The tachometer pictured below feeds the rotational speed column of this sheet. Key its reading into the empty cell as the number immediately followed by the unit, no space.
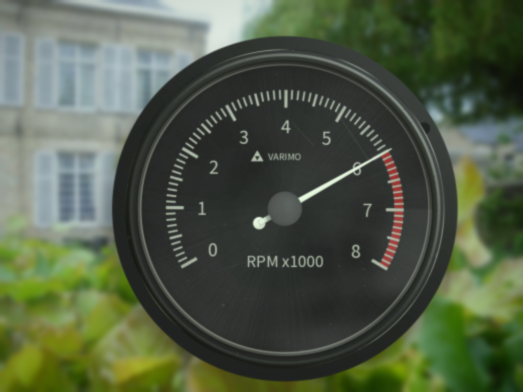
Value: 6000rpm
